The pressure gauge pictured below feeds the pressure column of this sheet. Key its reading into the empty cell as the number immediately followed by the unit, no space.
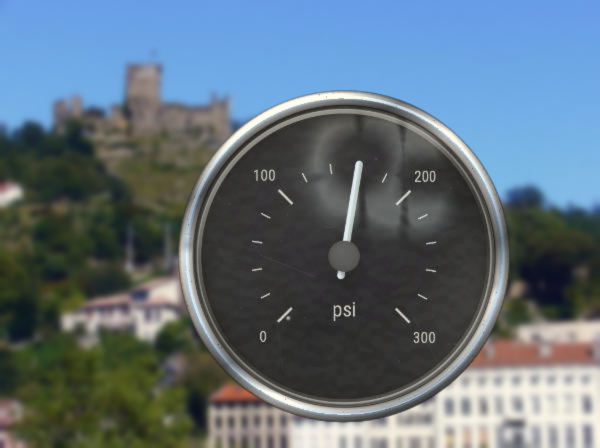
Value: 160psi
